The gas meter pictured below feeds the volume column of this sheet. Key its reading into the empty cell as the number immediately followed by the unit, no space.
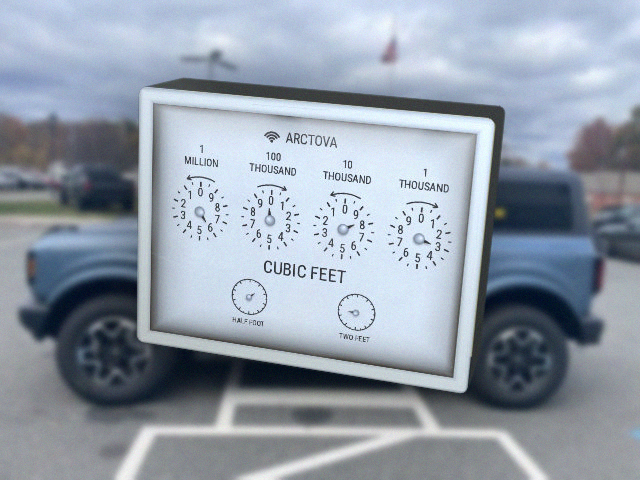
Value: 598300ft³
